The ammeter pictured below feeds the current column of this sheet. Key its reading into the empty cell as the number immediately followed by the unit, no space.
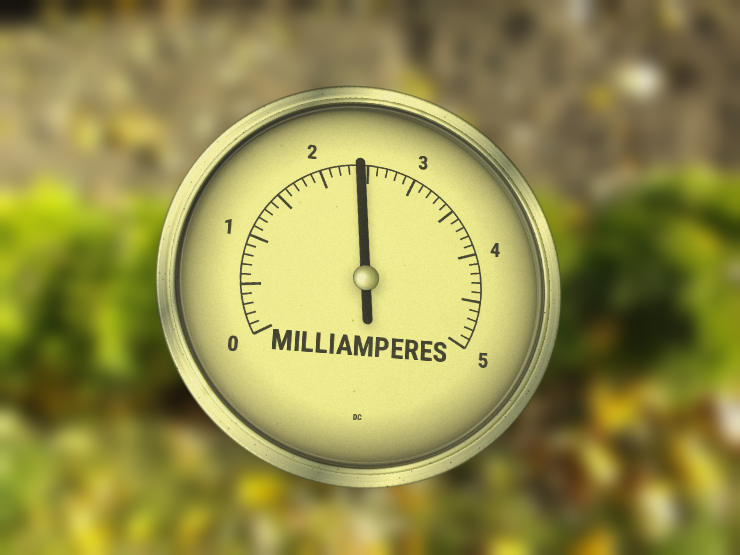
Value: 2.4mA
